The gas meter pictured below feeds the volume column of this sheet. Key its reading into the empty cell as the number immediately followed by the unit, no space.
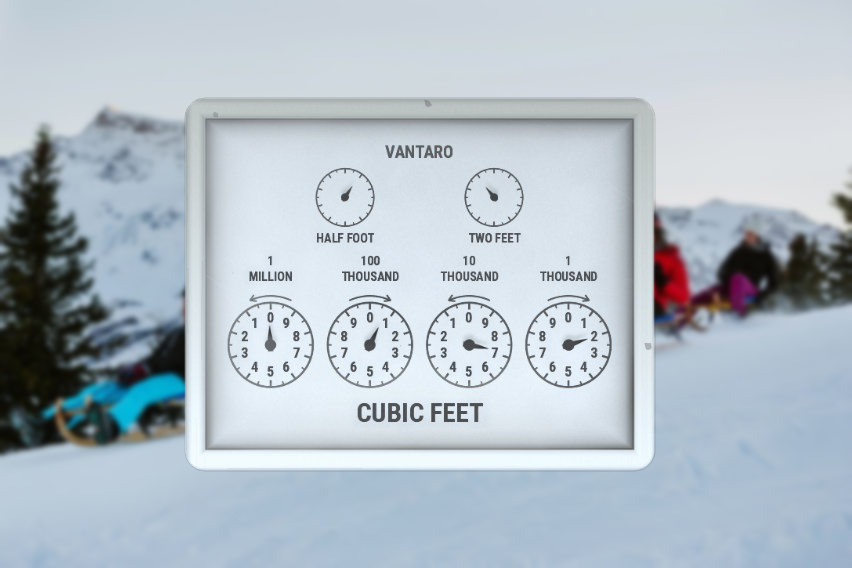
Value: 7200ft³
